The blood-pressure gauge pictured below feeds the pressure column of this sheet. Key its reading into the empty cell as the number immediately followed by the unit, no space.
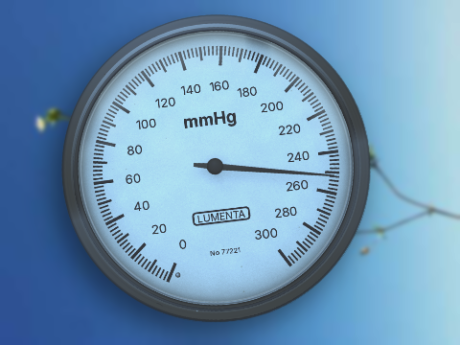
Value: 252mmHg
